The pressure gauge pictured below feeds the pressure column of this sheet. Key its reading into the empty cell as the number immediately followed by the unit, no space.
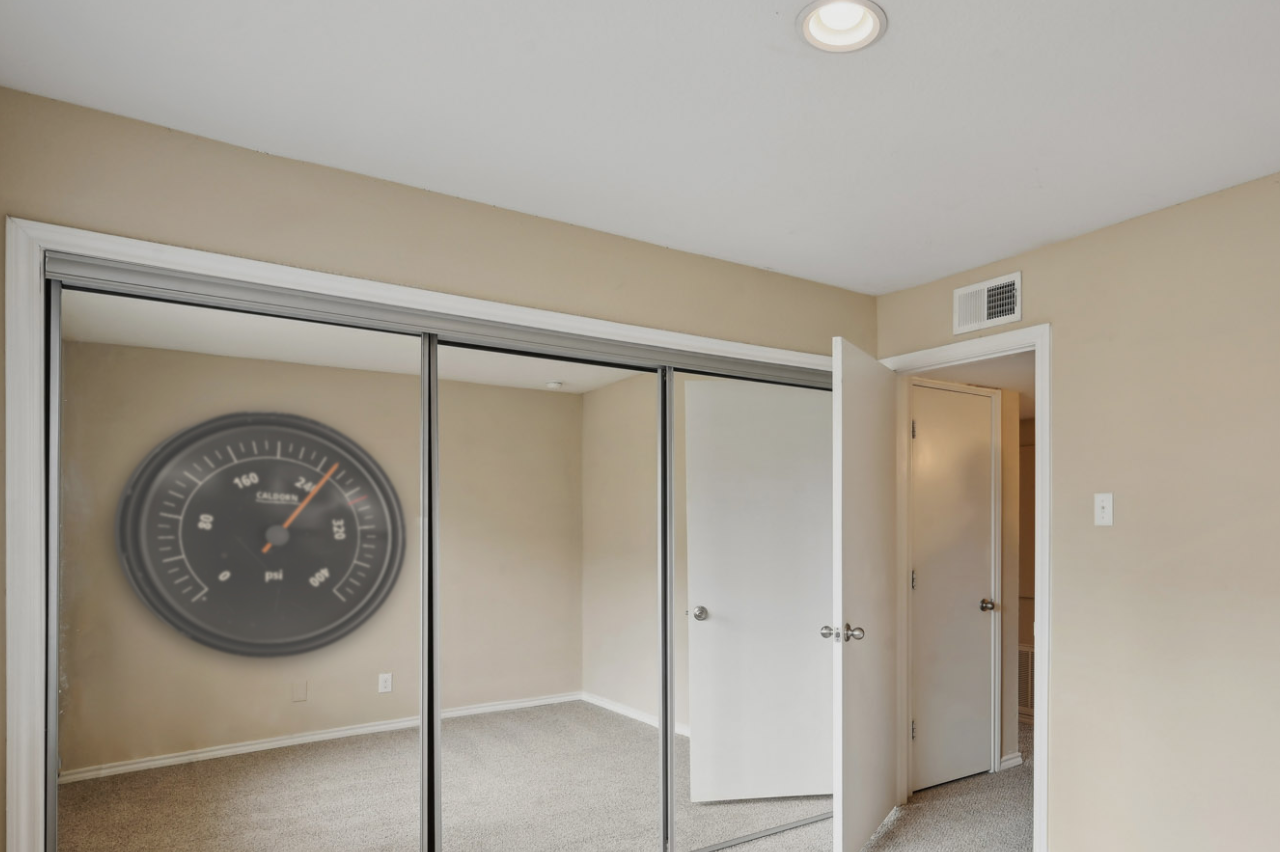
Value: 250psi
